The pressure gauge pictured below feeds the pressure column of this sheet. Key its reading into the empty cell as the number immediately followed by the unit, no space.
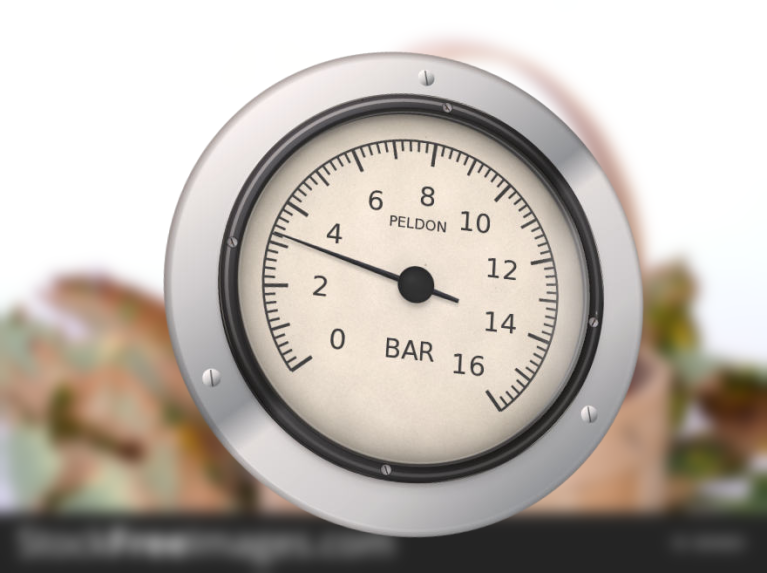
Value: 3.2bar
